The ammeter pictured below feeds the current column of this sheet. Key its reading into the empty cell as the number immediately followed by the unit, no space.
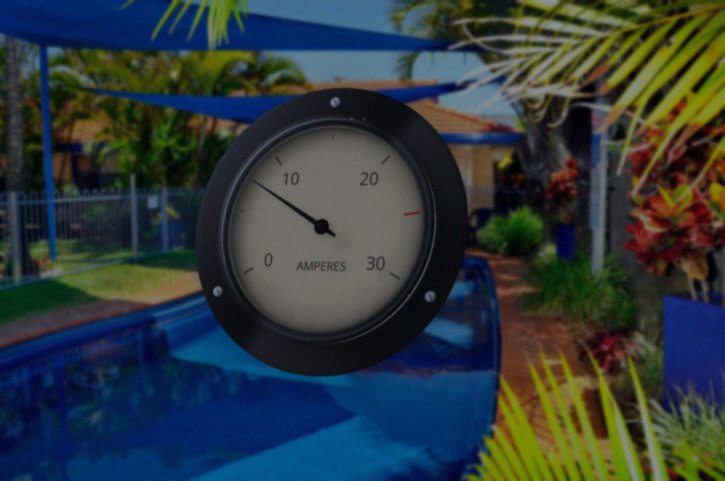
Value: 7.5A
